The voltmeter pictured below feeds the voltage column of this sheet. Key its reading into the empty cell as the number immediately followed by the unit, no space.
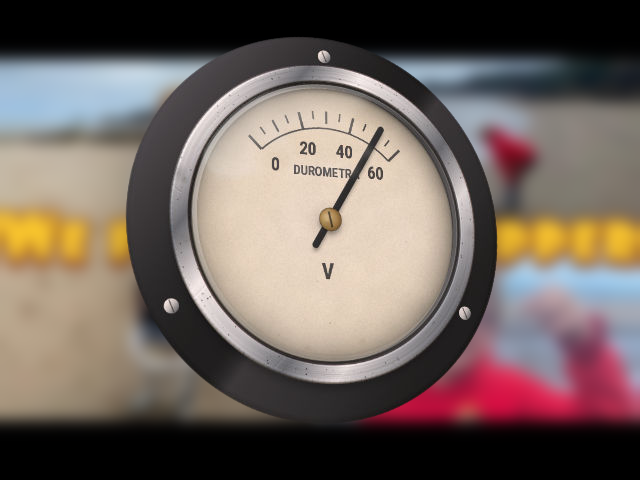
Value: 50V
